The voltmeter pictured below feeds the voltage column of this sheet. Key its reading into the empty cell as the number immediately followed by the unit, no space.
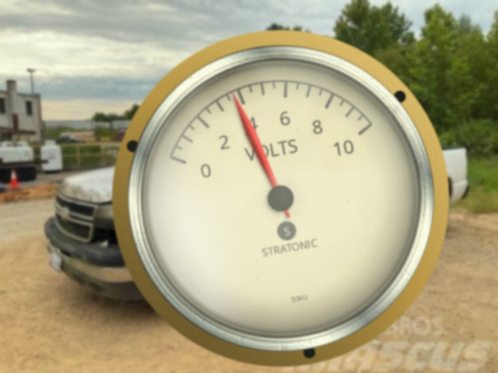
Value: 3.75V
